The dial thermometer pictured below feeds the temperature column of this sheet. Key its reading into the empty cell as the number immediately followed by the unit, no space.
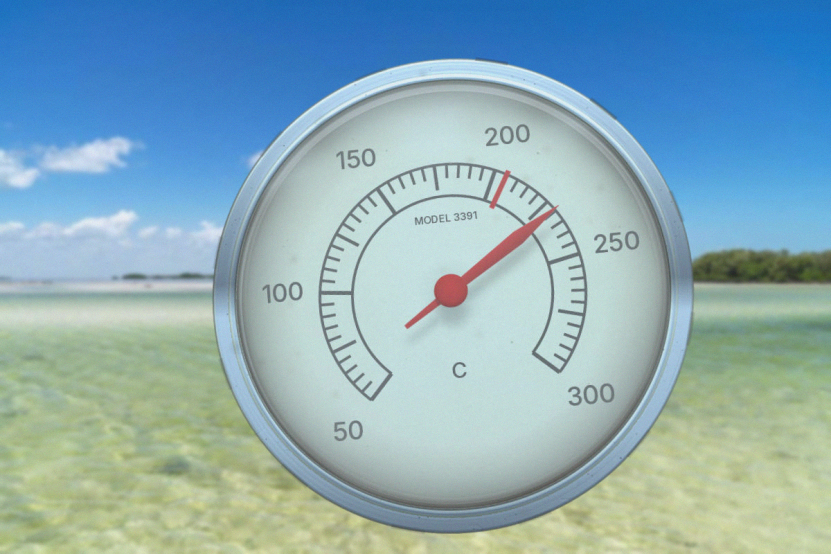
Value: 230°C
